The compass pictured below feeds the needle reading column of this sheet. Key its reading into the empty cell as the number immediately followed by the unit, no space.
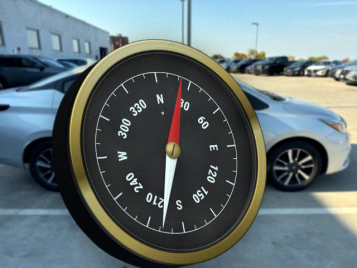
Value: 20°
